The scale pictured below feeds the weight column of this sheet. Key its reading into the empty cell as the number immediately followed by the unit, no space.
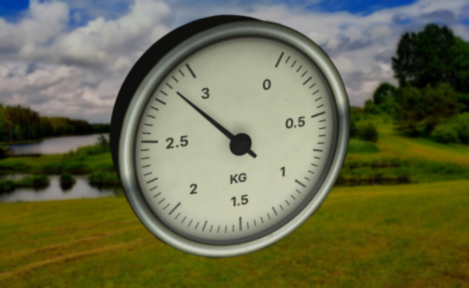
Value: 2.85kg
